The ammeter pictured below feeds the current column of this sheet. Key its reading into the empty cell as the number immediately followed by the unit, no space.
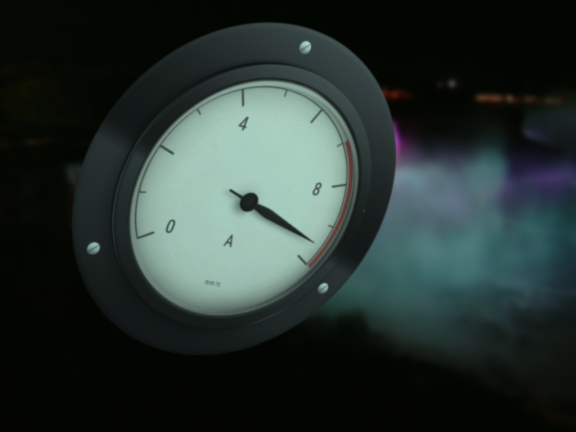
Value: 9.5A
